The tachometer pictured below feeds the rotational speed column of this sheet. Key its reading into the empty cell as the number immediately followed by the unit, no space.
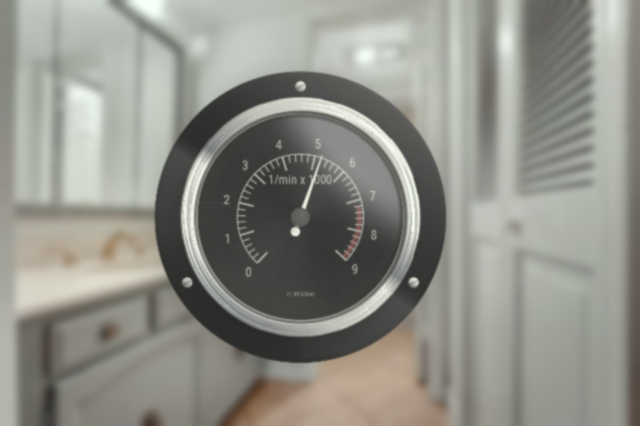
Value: 5200rpm
